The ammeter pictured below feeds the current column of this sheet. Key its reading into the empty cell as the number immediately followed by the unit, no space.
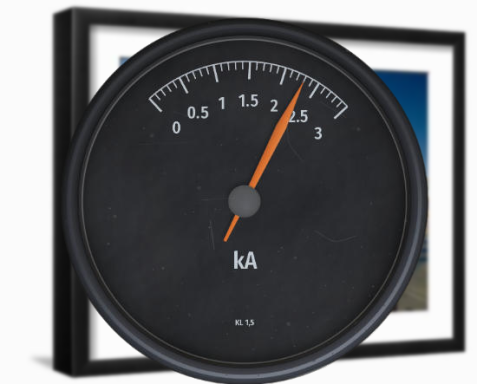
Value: 2.3kA
